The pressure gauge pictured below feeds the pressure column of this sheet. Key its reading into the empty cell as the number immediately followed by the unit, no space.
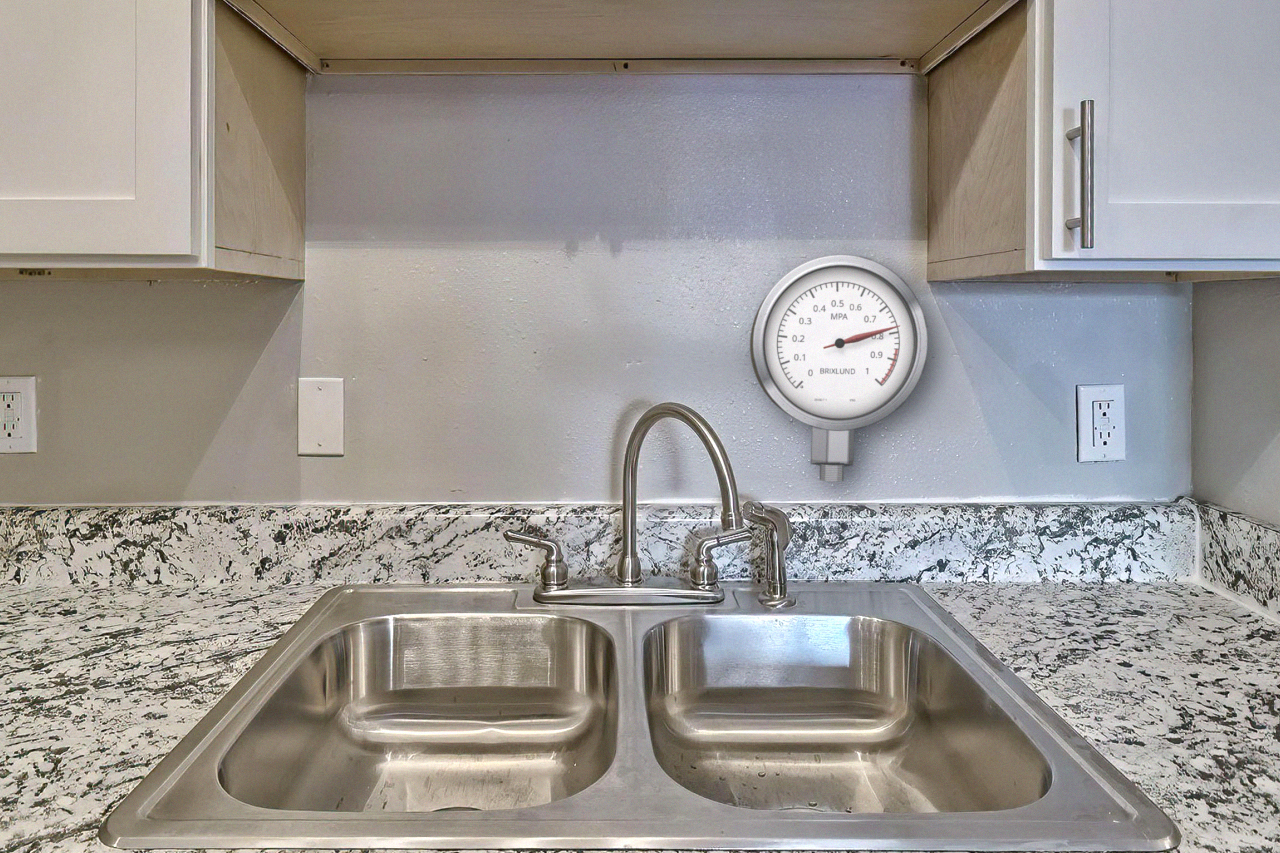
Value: 0.78MPa
